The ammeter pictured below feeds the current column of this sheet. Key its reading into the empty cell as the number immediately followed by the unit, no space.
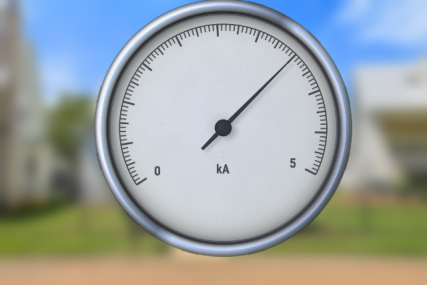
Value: 3.5kA
